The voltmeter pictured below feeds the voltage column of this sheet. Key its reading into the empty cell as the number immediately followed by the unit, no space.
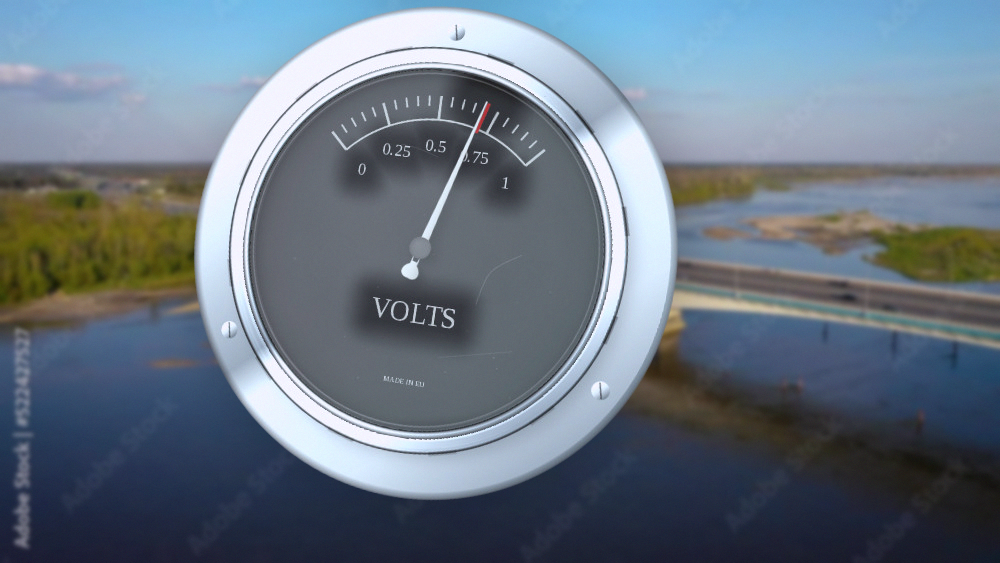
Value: 0.7V
